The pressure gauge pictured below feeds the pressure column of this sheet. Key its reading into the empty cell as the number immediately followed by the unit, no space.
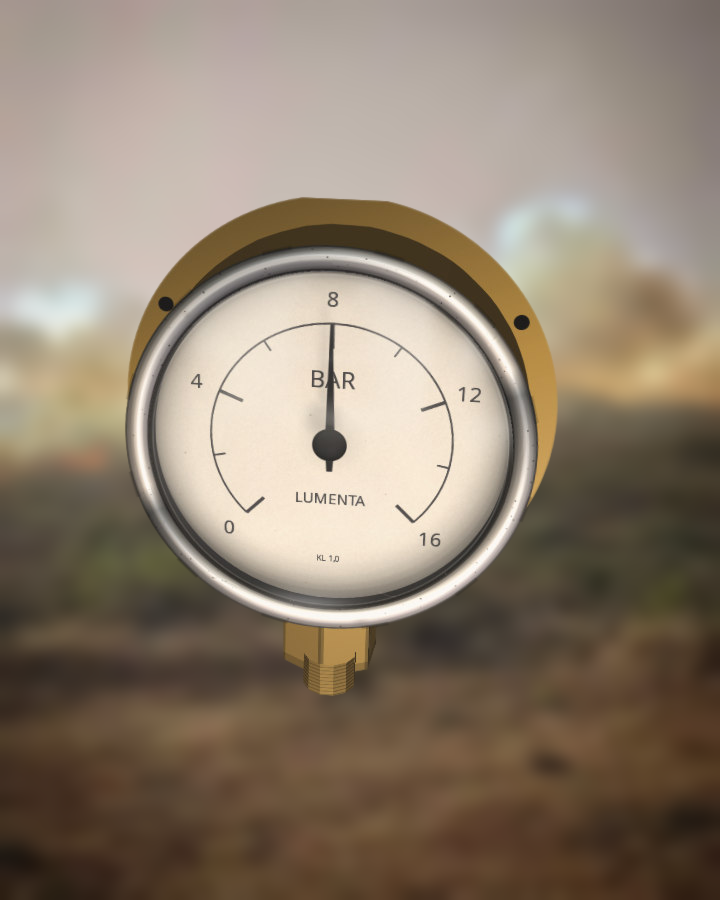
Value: 8bar
